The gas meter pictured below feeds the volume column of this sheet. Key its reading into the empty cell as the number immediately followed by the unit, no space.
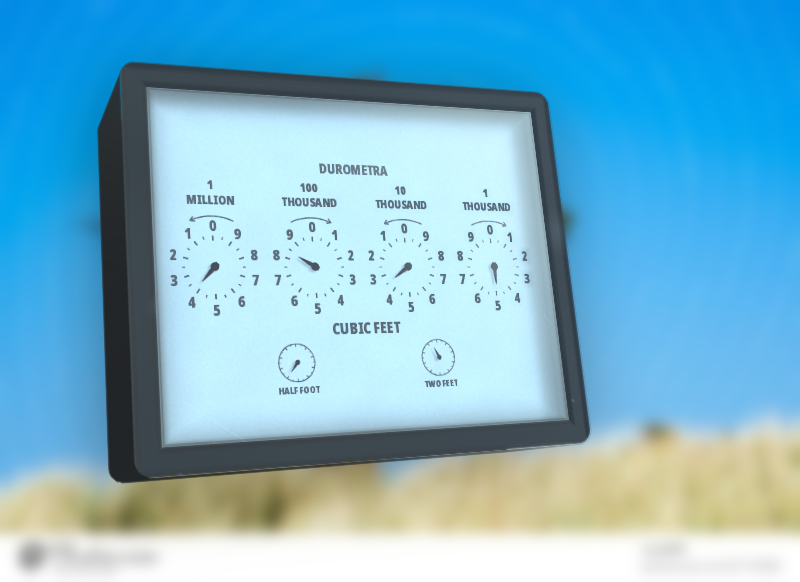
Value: 383500ft³
